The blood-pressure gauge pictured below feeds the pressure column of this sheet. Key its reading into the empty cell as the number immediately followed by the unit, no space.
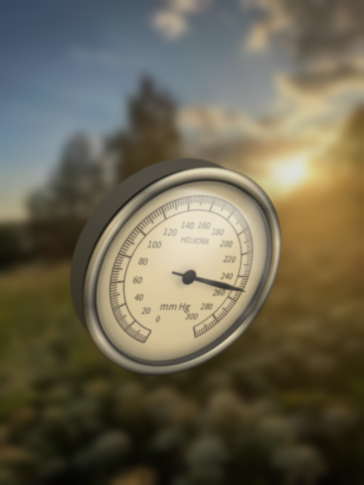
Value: 250mmHg
